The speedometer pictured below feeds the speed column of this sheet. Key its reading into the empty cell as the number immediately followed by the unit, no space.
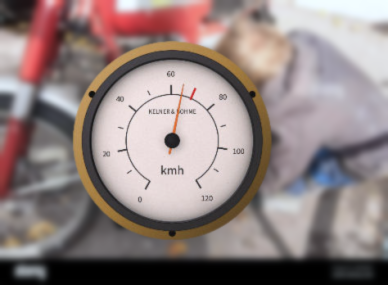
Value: 65km/h
